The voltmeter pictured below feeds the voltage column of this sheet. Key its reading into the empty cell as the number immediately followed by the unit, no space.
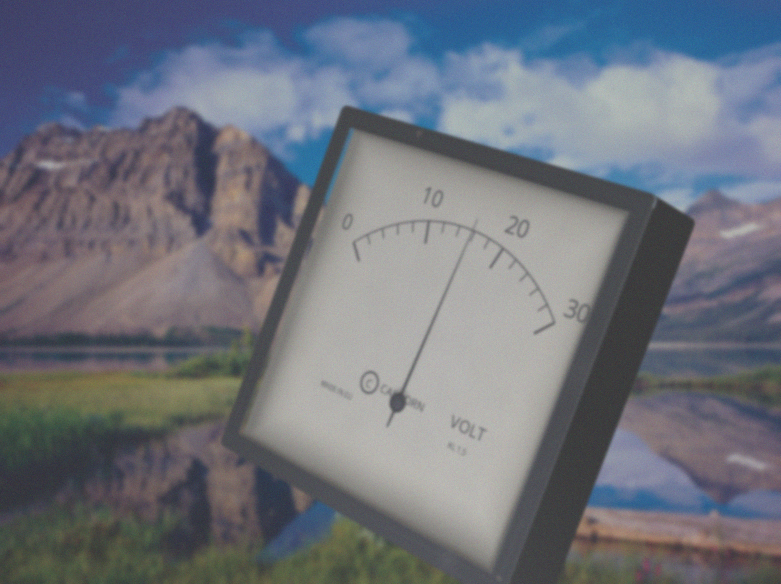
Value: 16V
